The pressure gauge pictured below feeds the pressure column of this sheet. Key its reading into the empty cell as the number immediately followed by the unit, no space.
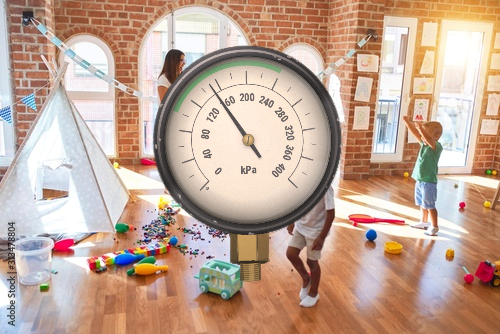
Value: 150kPa
